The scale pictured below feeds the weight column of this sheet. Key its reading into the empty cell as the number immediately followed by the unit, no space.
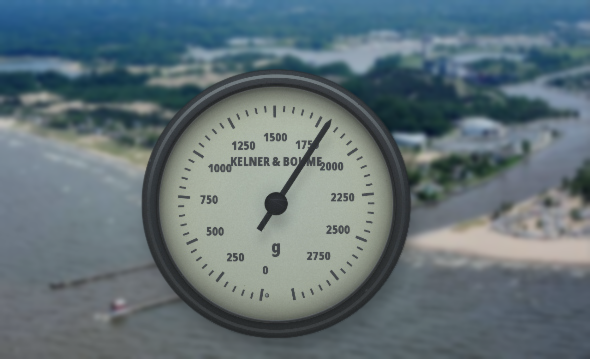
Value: 1800g
